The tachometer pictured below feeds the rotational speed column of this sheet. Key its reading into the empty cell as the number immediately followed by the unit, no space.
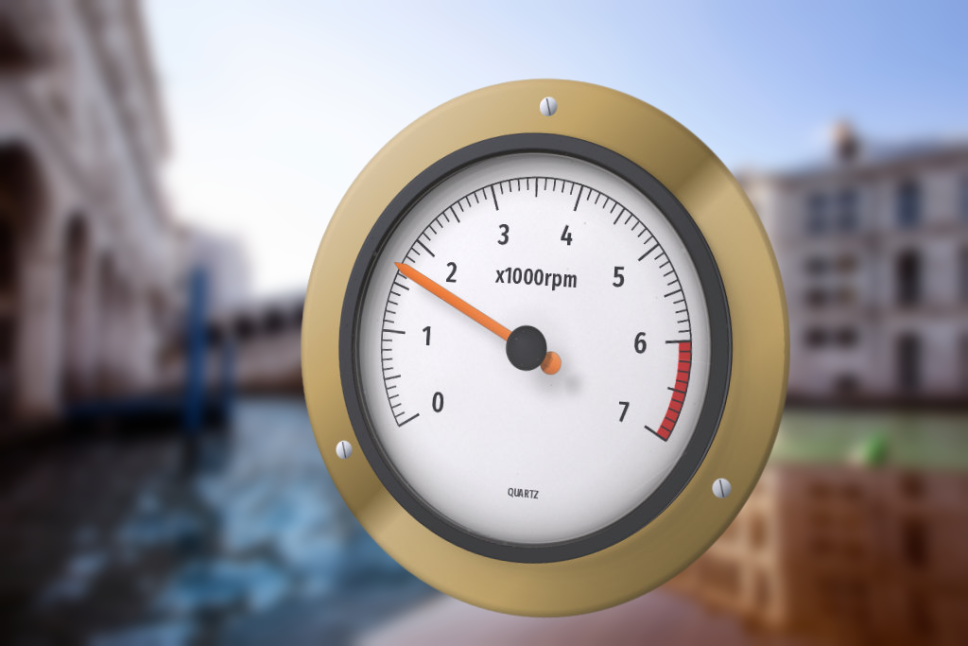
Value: 1700rpm
